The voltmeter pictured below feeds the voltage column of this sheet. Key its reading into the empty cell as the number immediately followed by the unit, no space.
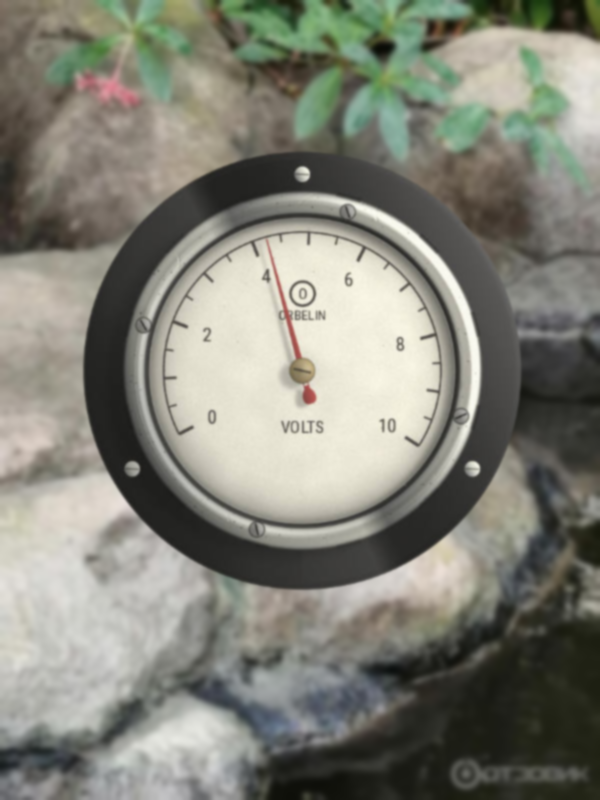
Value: 4.25V
